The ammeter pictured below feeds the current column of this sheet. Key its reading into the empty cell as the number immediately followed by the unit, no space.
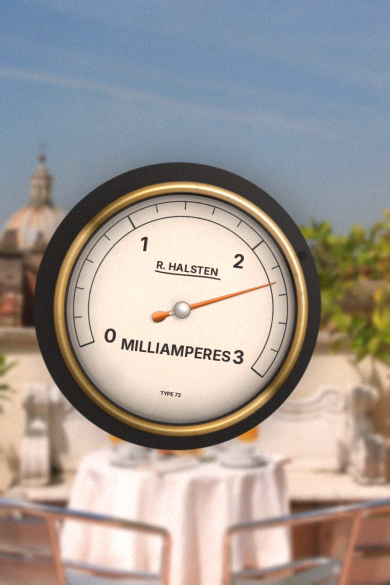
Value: 2.3mA
